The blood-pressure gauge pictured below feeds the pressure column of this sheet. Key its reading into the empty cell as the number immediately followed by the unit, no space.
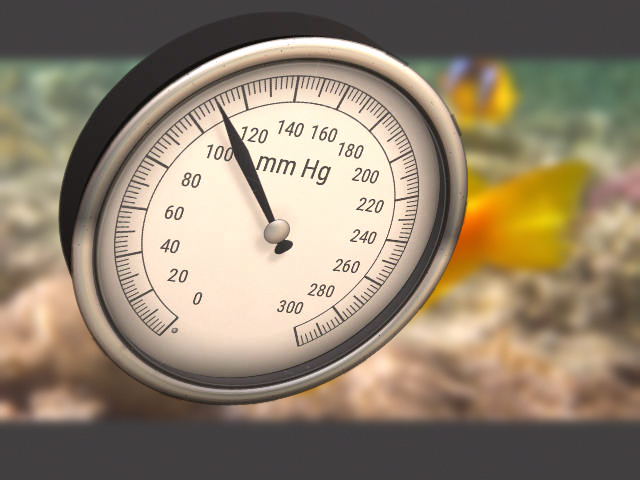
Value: 110mmHg
